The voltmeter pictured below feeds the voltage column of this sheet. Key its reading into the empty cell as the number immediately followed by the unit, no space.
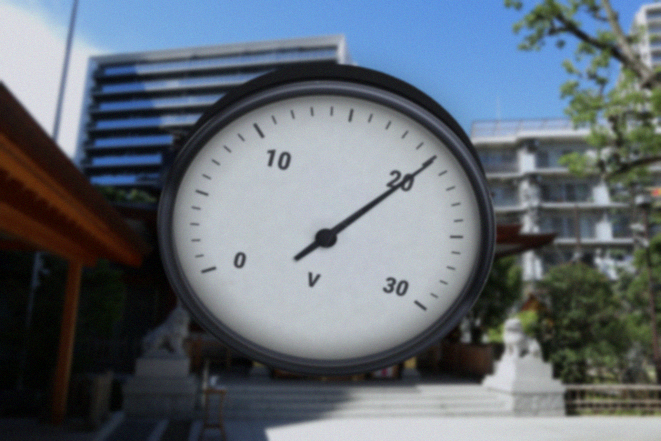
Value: 20V
